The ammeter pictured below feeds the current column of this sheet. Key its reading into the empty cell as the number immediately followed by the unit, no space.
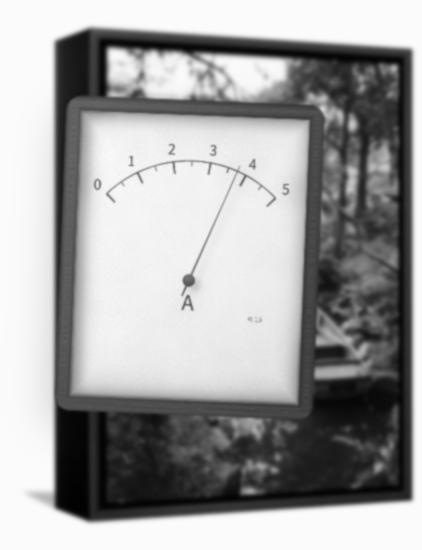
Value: 3.75A
